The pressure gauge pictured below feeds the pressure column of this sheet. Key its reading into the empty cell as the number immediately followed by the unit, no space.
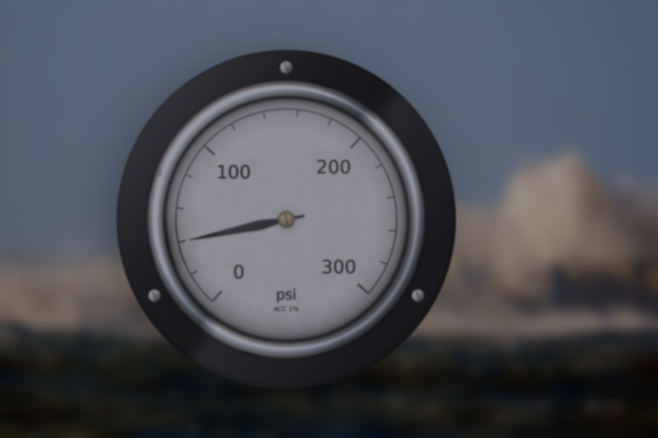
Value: 40psi
